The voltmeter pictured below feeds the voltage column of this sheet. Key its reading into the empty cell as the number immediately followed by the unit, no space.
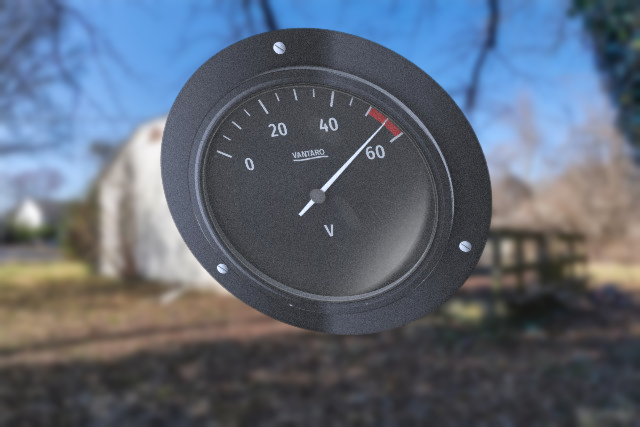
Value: 55V
